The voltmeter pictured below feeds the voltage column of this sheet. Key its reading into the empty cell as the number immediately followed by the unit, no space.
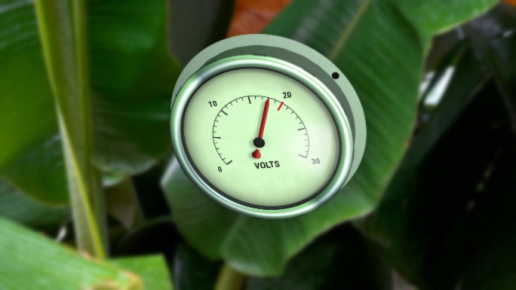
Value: 18V
